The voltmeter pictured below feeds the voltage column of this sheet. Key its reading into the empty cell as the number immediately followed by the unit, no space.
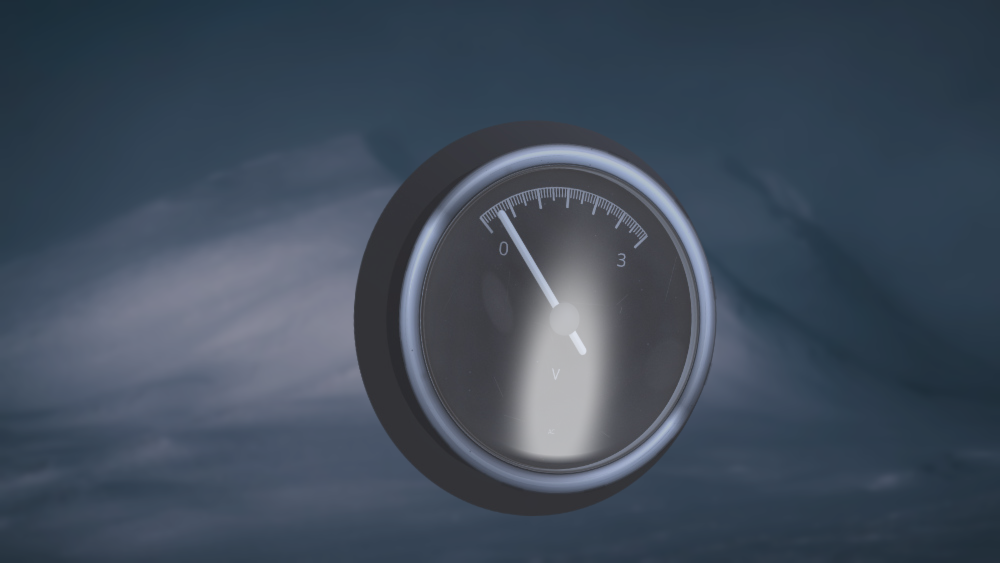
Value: 0.25V
